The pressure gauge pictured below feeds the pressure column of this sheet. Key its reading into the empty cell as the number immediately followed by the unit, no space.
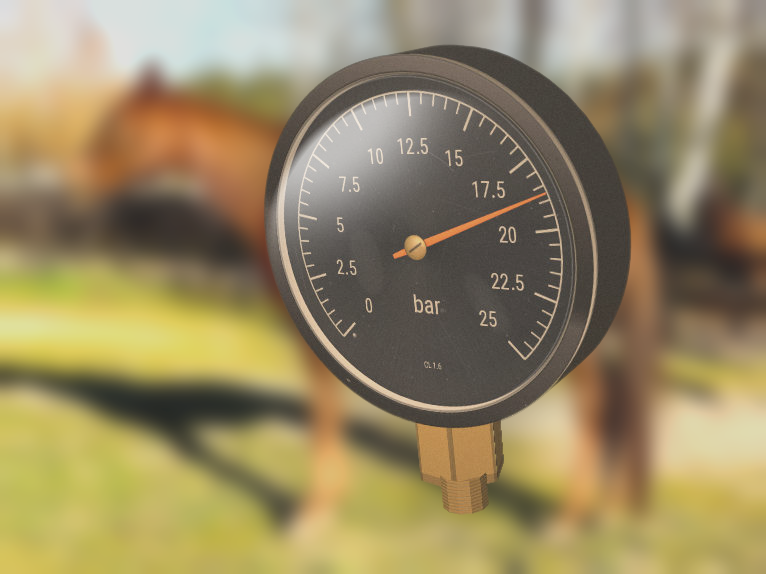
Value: 18.75bar
